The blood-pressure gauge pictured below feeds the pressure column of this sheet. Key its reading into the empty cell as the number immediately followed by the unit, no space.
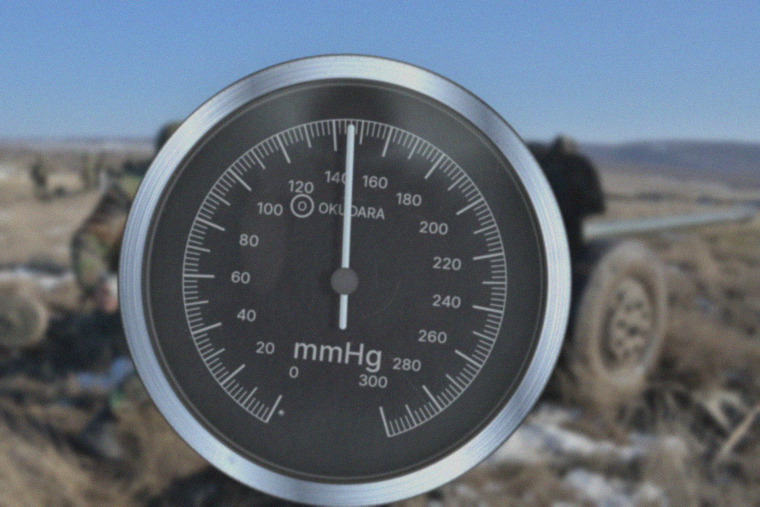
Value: 146mmHg
